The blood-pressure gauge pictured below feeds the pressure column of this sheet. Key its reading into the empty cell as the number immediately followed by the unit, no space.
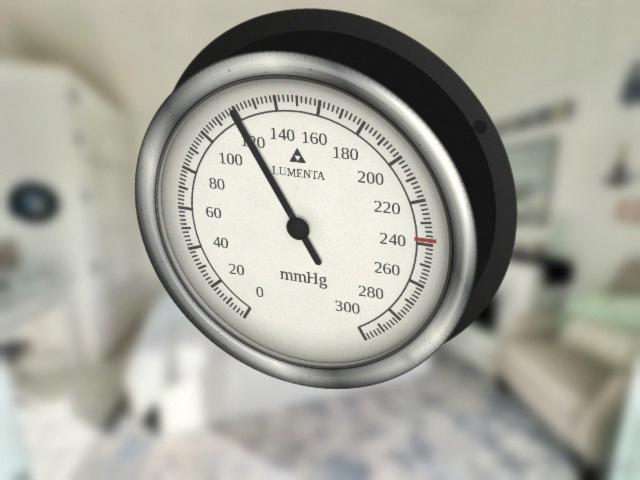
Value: 120mmHg
